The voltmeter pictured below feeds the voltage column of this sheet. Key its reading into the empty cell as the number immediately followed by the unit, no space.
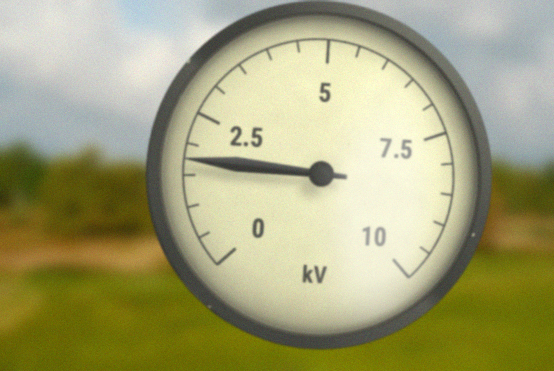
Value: 1.75kV
